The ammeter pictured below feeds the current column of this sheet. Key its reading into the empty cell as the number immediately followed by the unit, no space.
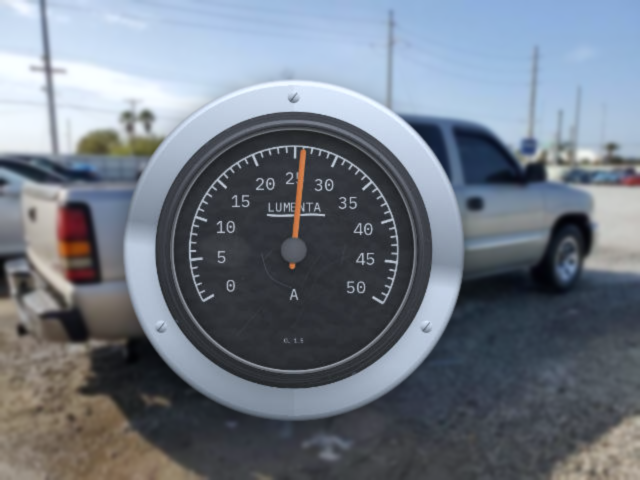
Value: 26A
